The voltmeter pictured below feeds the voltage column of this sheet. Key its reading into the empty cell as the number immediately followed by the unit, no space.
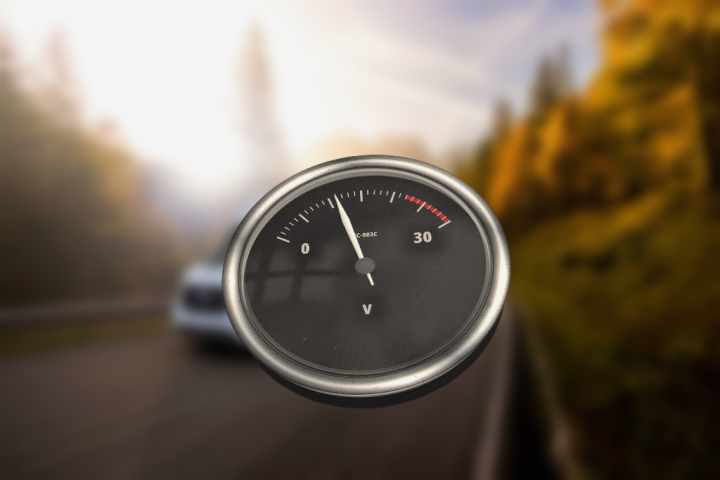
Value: 11V
